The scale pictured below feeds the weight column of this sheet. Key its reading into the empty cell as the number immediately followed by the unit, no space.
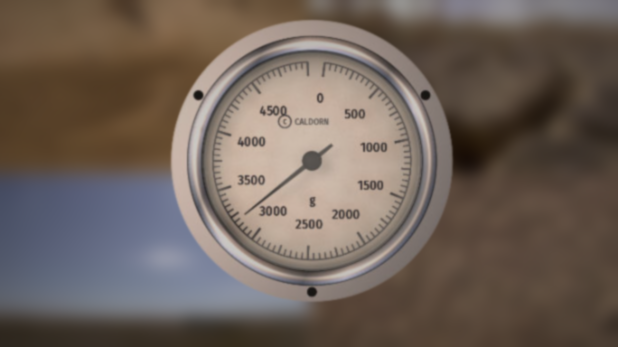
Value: 3200g
